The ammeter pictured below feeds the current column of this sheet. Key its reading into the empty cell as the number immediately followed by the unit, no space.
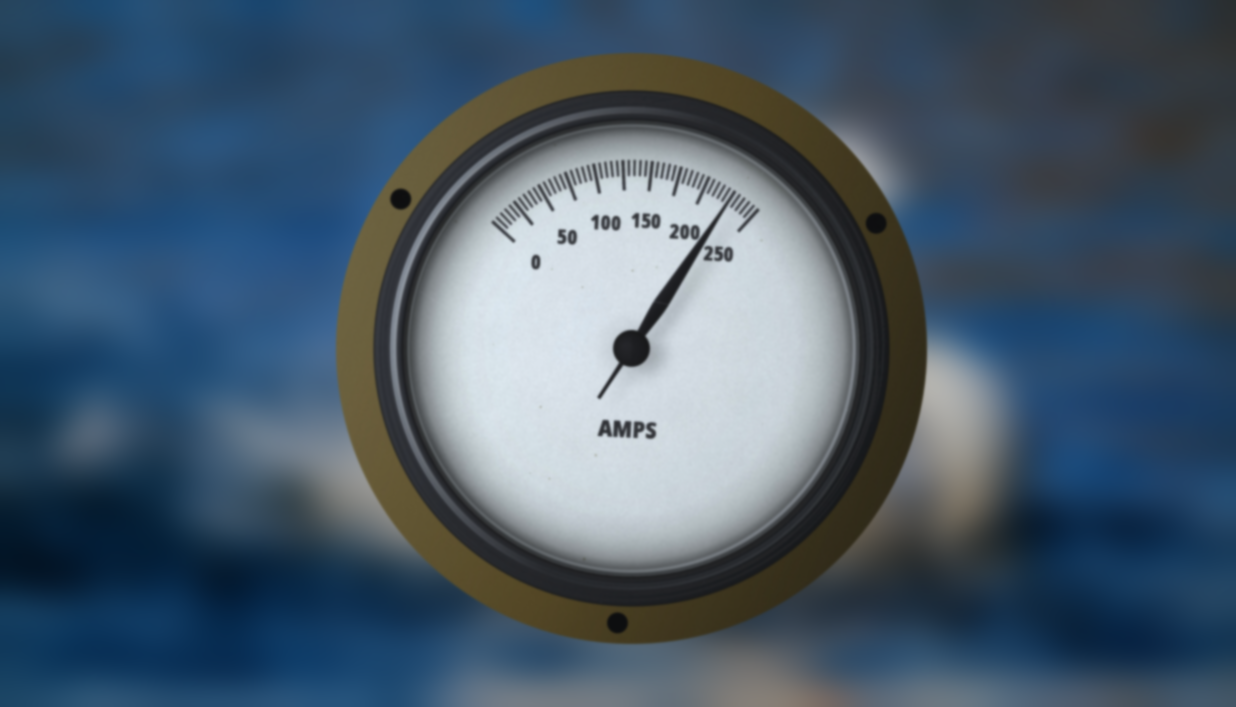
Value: 225A
